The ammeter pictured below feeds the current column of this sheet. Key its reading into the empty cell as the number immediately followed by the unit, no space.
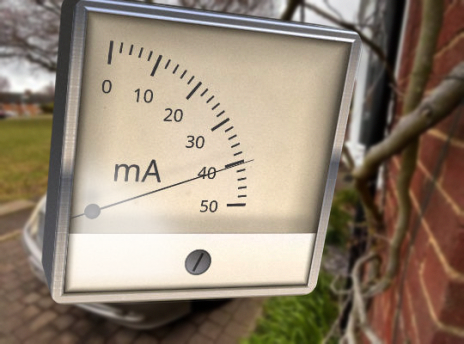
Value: 40mA
